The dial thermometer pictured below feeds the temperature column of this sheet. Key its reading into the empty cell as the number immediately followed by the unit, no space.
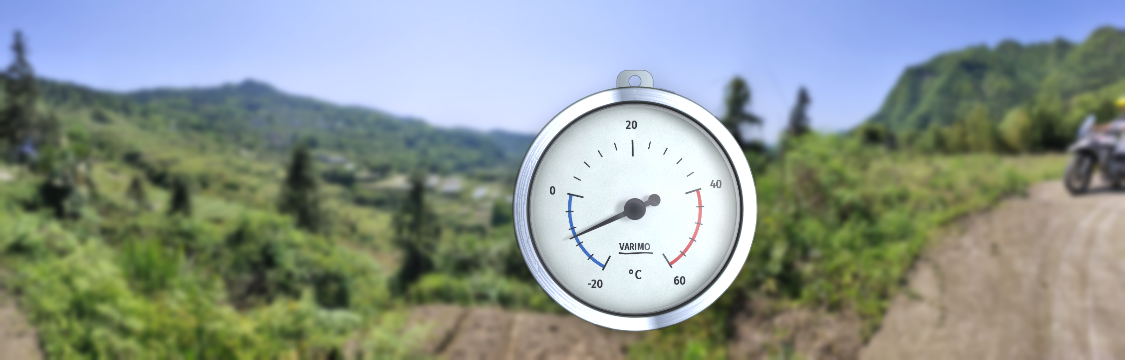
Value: -10°C
